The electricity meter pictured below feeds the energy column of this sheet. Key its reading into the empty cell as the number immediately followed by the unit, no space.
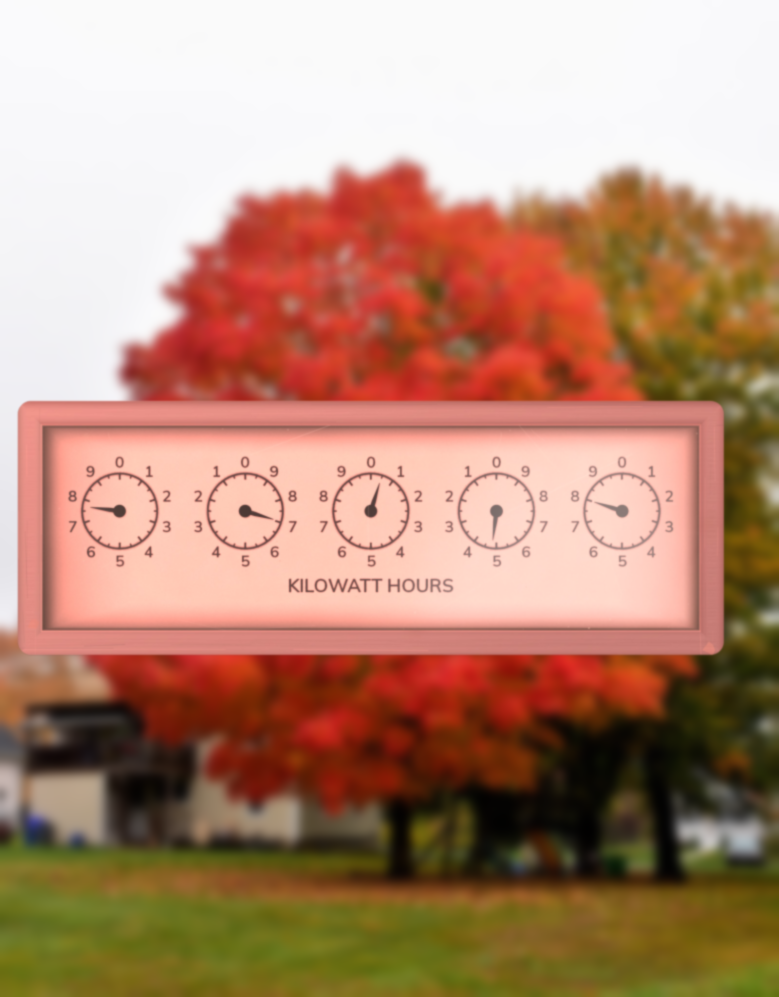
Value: 77048kWh
